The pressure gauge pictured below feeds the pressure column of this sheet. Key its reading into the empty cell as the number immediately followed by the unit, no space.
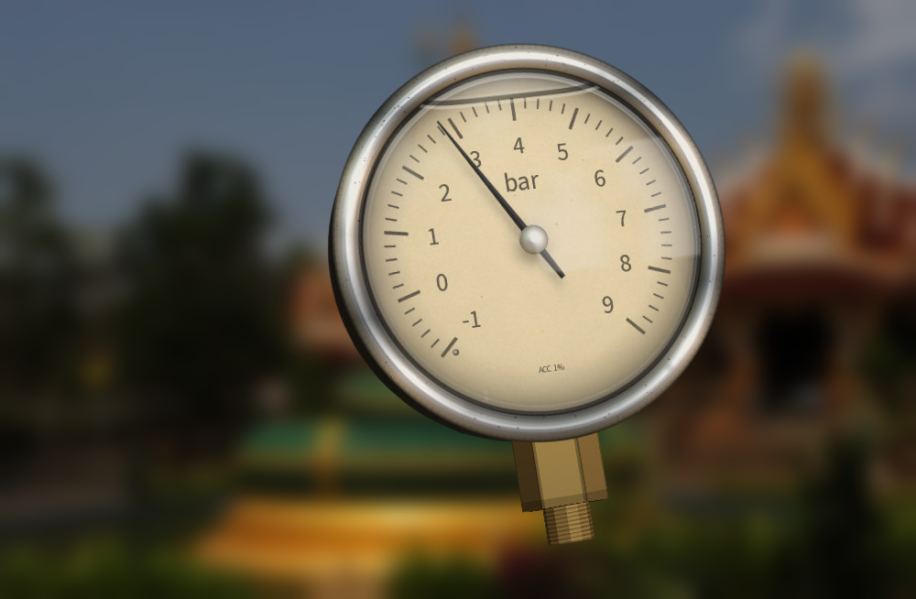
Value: 2.8bar
